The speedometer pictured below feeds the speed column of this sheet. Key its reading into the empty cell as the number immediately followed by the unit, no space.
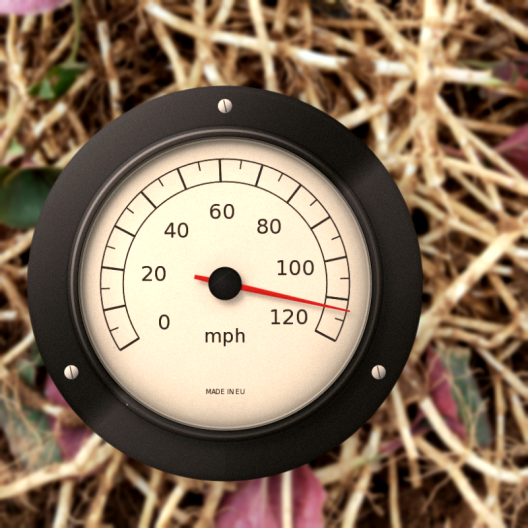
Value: 112.5mph
